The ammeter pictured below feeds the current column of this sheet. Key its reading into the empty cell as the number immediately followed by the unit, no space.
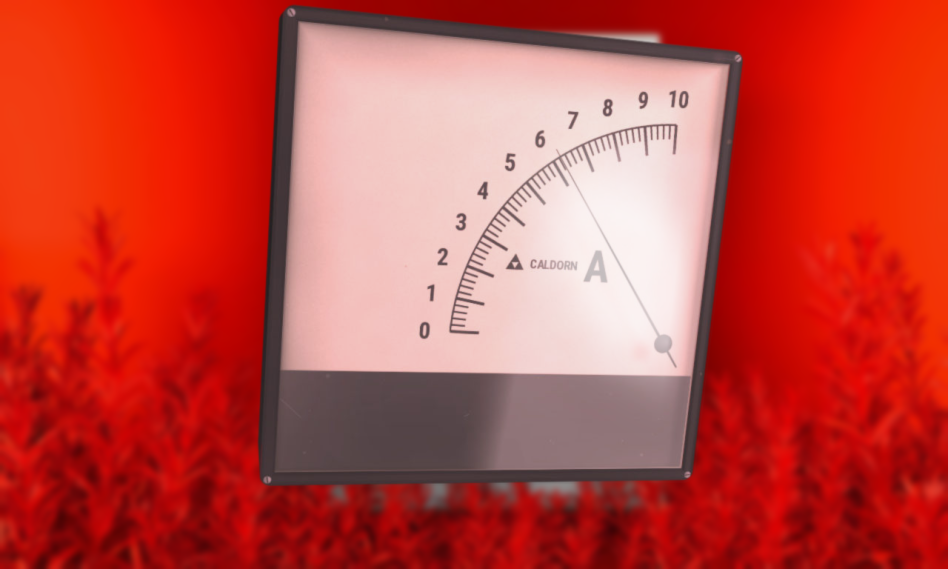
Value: 6.2A
